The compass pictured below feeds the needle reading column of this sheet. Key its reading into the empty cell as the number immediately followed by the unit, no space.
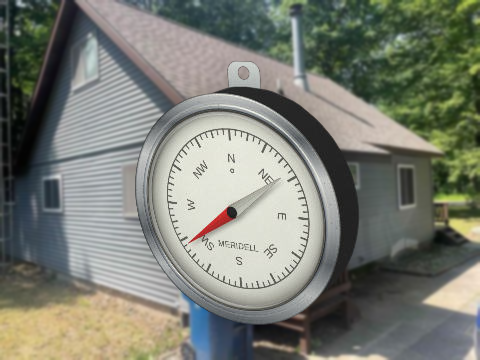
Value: 235°
